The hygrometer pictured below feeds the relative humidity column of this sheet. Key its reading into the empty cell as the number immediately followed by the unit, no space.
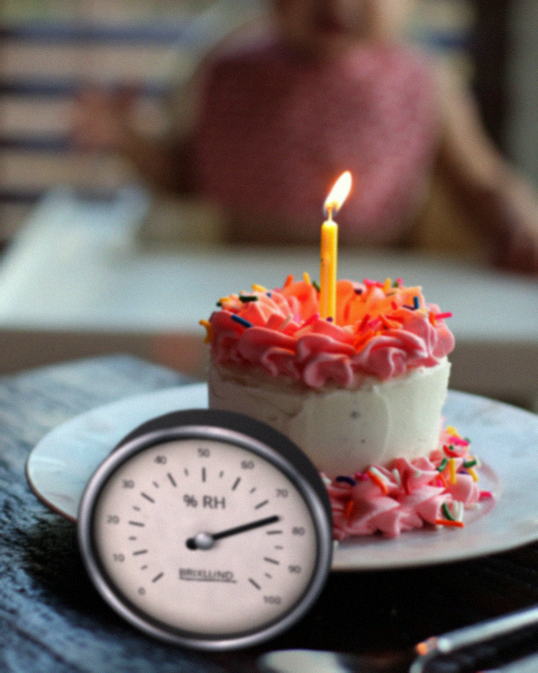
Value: 75%
